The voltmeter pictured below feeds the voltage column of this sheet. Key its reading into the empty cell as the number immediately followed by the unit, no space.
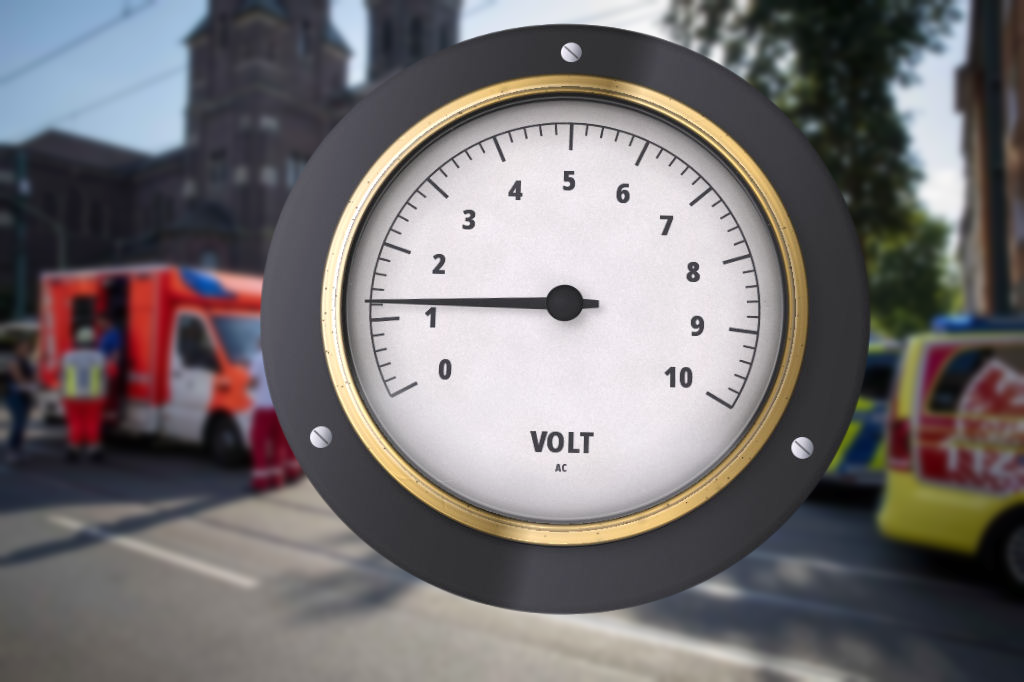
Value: 1.2V
